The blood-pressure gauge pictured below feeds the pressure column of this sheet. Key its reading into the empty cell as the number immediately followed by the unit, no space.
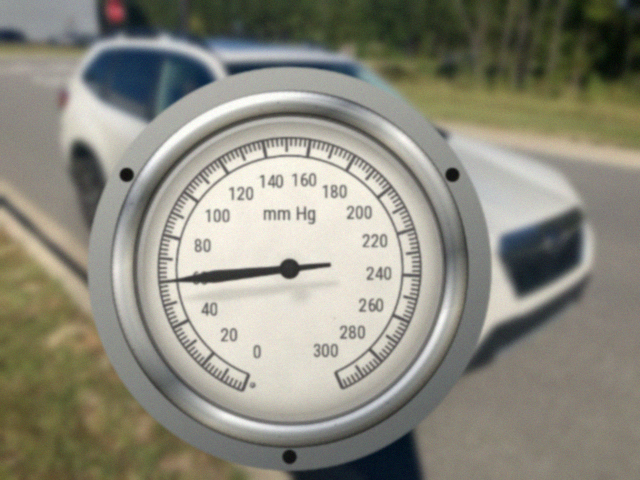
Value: 60mmHg
